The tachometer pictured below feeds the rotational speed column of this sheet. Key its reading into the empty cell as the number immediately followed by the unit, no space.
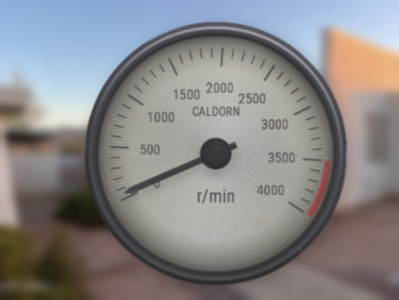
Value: 50rpm
